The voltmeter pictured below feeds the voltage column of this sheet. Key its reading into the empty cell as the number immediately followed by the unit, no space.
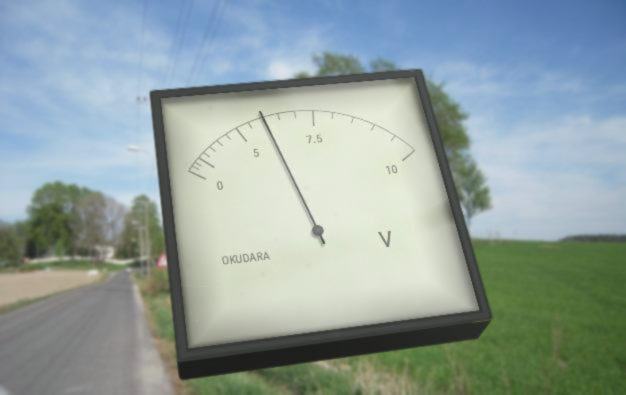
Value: 6V
